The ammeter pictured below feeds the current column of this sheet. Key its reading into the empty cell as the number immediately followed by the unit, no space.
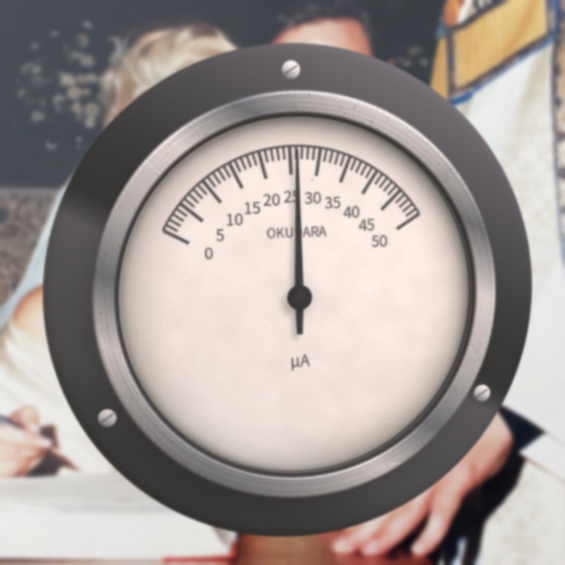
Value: 26µA
